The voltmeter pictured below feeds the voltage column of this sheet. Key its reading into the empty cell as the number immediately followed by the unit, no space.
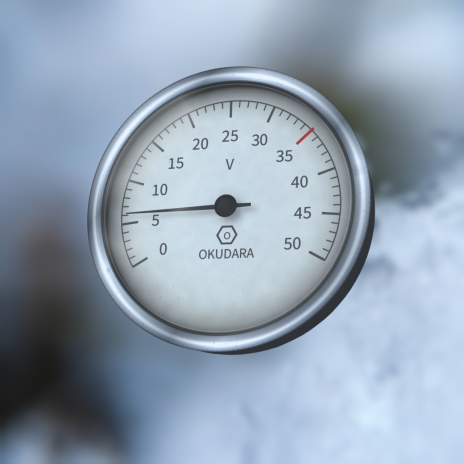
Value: 6V
